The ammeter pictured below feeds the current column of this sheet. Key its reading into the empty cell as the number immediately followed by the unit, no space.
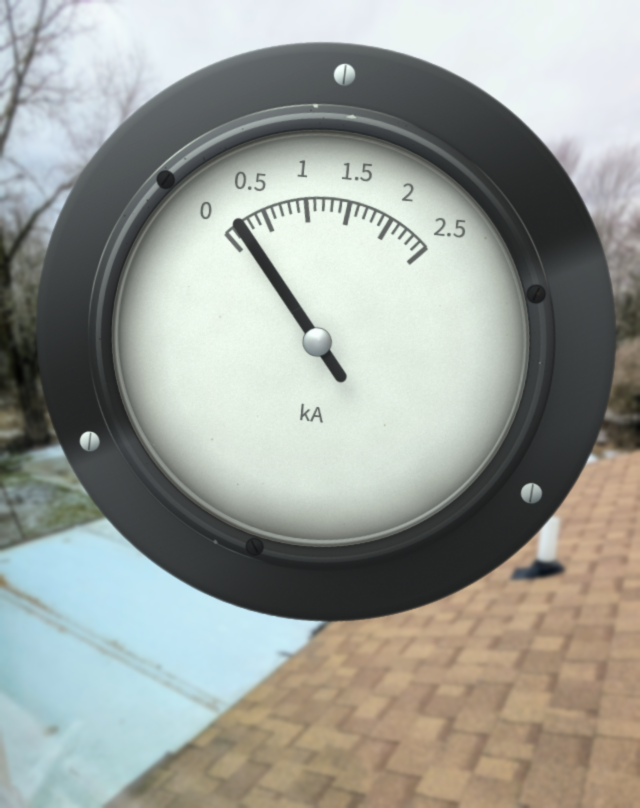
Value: 0.2kA
